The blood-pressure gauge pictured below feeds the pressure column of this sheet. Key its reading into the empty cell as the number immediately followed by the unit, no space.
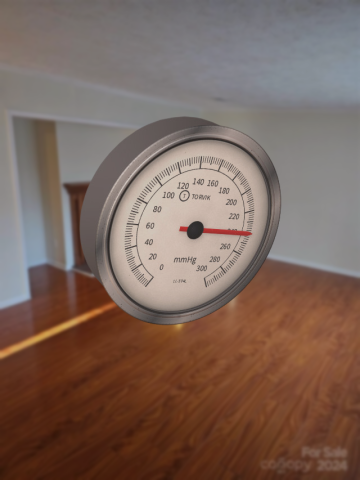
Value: 240mmHg
